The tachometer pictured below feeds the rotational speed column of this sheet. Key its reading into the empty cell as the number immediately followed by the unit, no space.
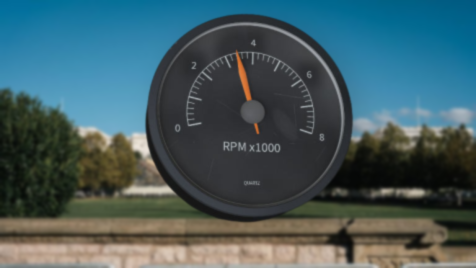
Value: 3400rpm
